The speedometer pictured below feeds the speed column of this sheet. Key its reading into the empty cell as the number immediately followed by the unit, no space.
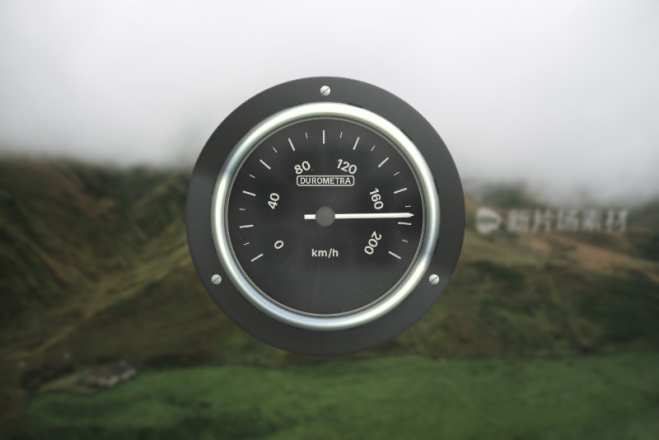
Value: 175km/h
